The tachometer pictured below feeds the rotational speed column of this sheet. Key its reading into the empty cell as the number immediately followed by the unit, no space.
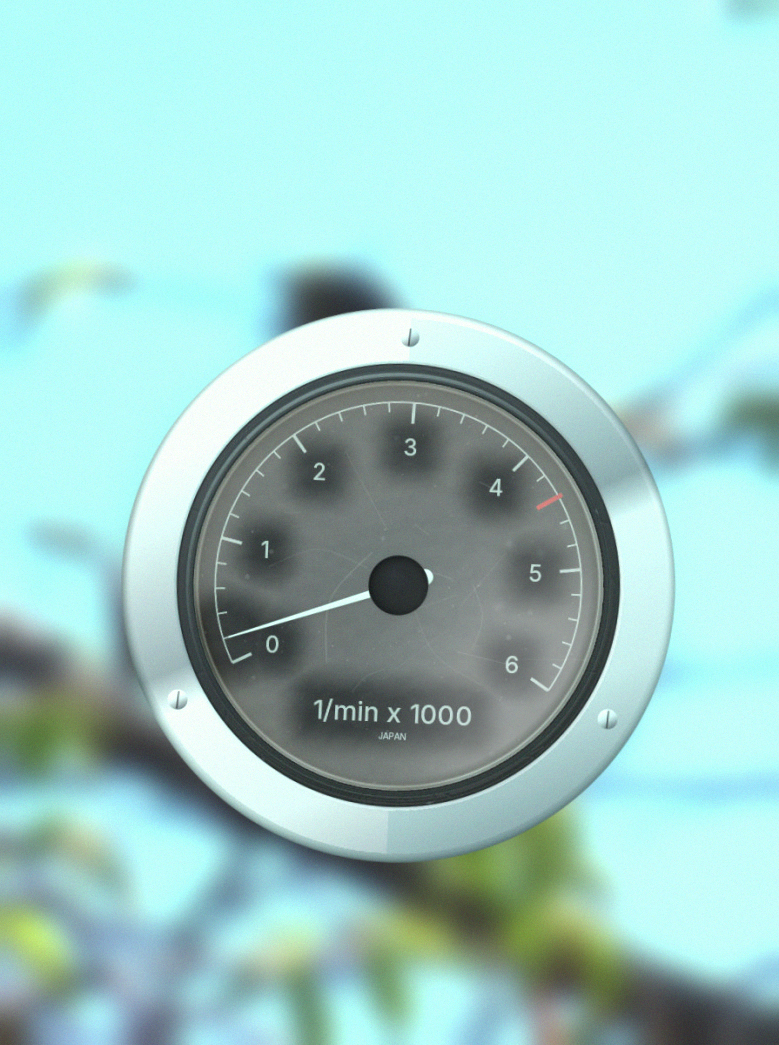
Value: 200rpm
